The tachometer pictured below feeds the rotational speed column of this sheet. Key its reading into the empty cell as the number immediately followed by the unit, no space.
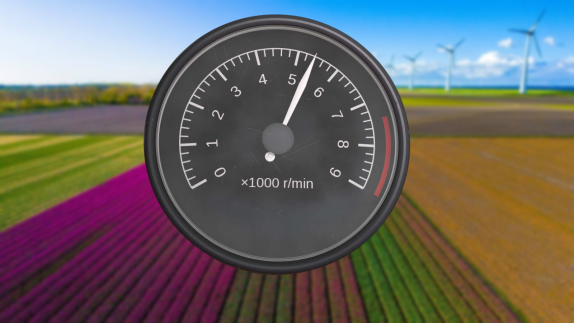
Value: 5400rpm
